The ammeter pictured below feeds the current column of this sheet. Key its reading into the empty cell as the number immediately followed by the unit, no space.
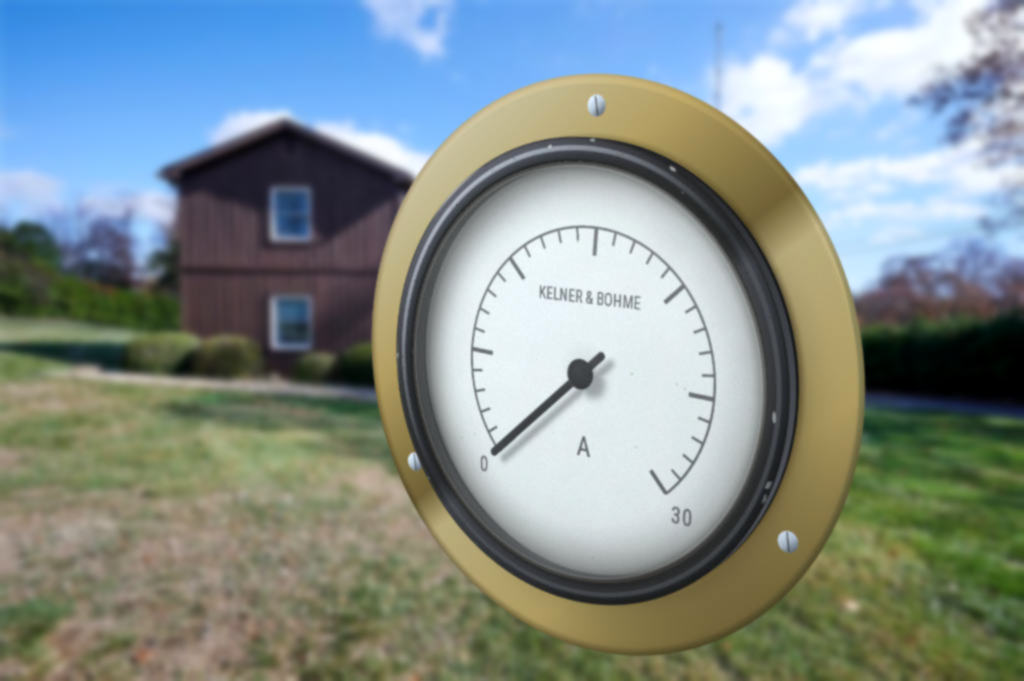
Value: 0A
